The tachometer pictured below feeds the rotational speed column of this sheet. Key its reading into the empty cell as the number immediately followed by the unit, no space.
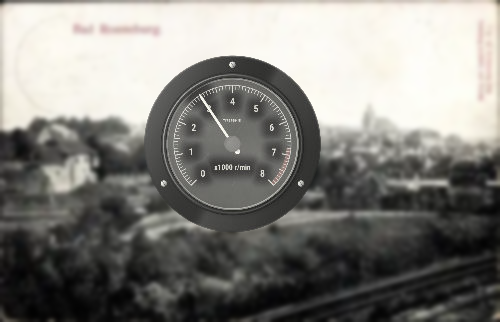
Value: 3000rpm
